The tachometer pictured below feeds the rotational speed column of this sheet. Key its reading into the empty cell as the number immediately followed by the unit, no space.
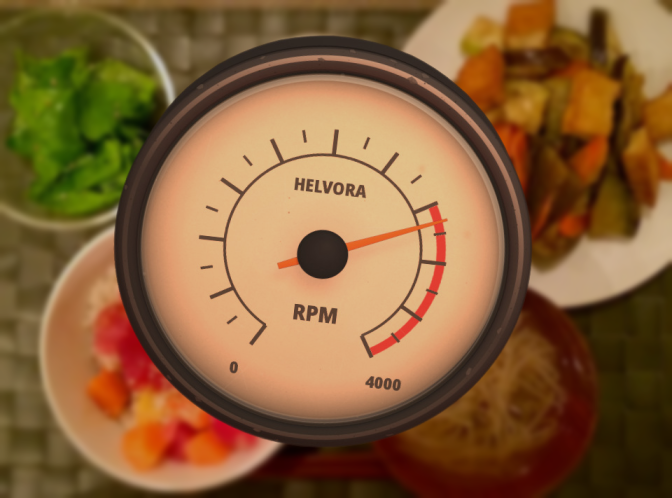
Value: 2900rpm
